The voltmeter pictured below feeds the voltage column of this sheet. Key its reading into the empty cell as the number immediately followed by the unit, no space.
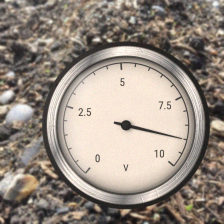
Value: 9V
